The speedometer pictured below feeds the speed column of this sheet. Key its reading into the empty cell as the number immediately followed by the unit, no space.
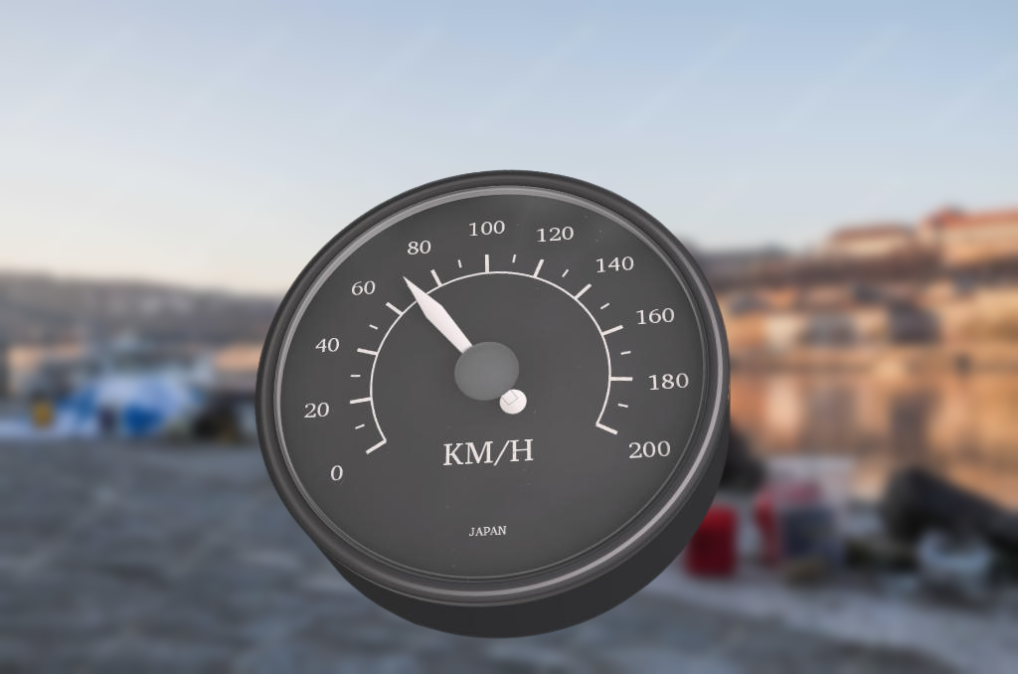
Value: 70km/h
